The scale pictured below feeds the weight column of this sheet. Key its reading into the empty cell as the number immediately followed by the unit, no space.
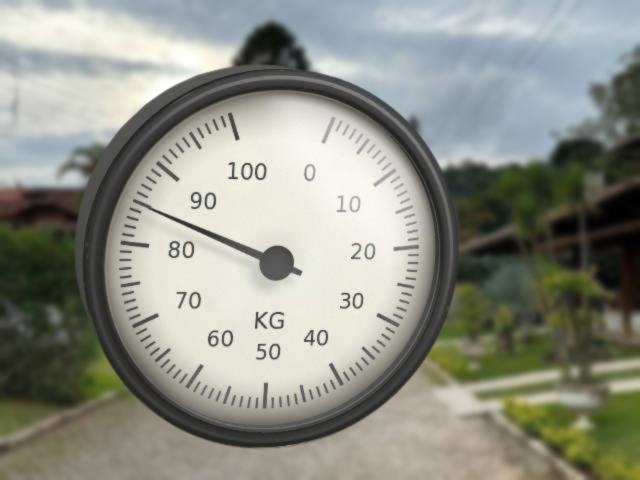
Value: 85kg
